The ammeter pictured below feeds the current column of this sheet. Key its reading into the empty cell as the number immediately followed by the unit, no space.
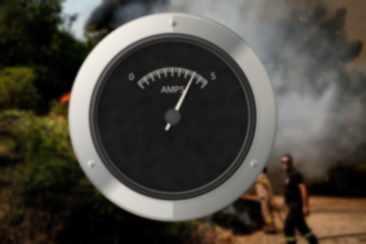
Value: 4A
